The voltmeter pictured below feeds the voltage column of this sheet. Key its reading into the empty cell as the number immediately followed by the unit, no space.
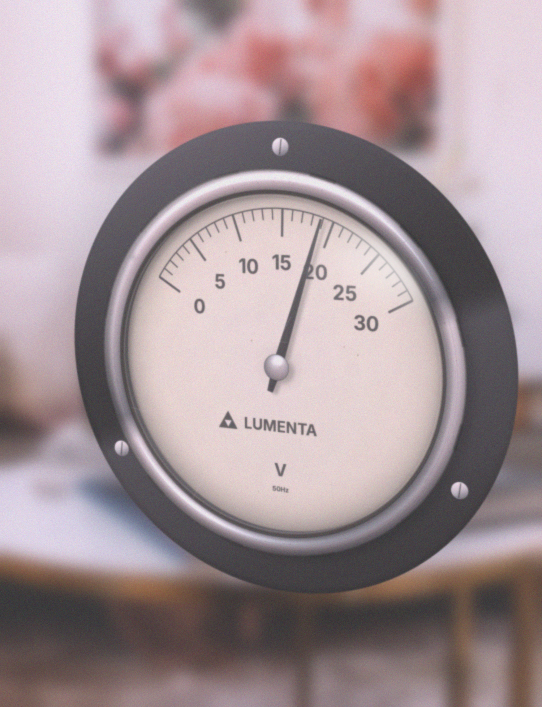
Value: 19V
